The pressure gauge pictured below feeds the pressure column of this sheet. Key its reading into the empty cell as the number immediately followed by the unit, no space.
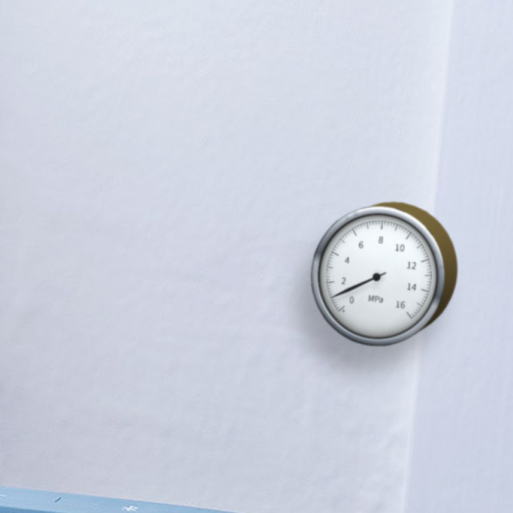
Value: 1MPa
